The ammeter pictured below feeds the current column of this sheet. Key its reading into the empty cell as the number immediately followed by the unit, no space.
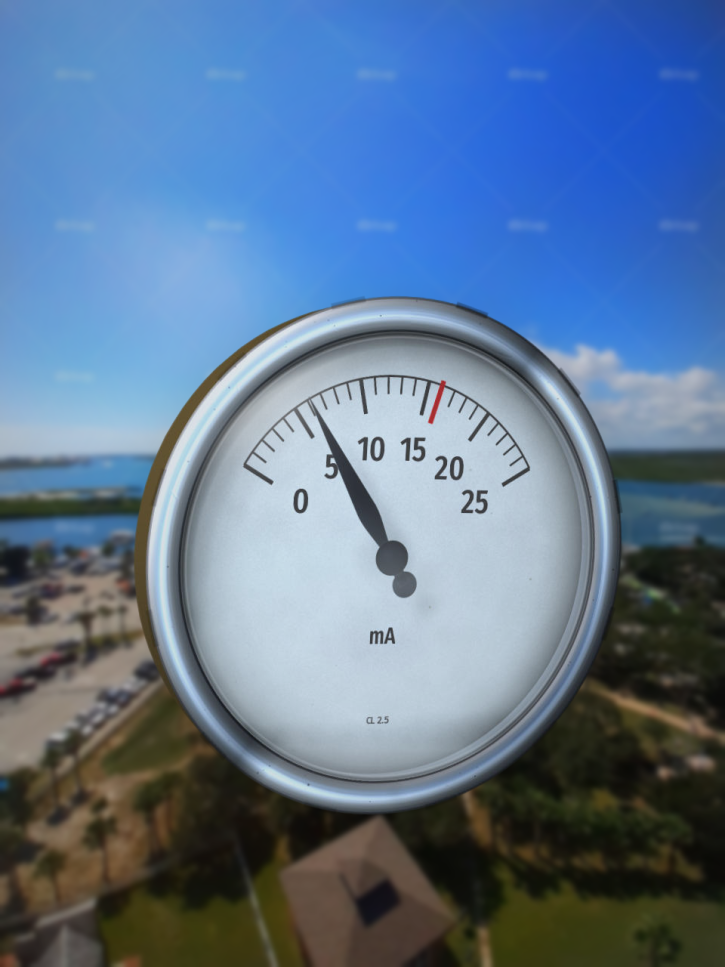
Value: 6mA
